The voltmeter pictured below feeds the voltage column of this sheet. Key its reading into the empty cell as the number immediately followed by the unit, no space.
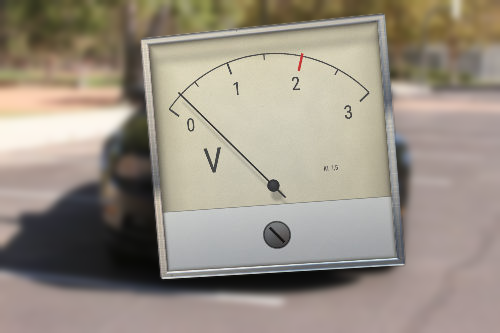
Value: 0.25V
